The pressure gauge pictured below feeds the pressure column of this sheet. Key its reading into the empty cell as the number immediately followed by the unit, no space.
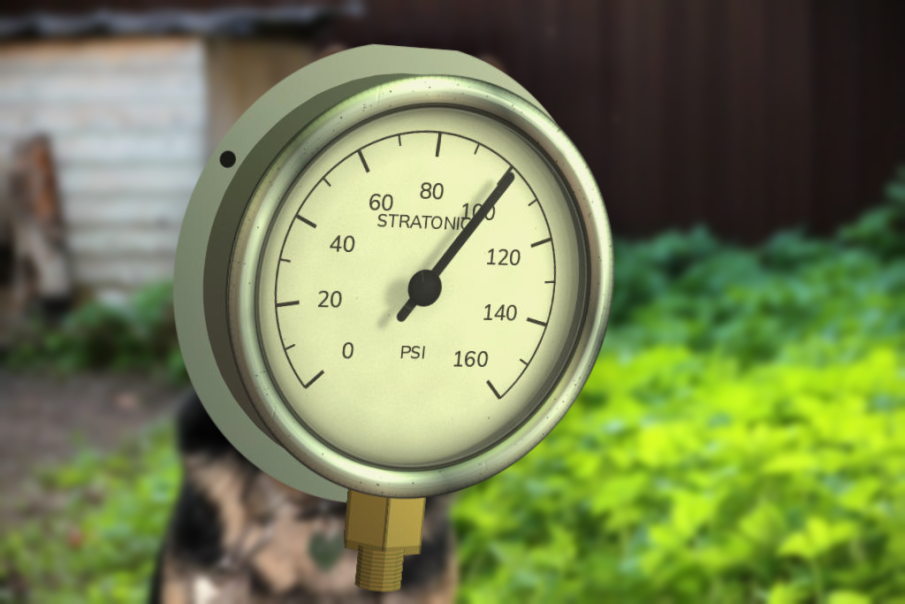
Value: 100psi
